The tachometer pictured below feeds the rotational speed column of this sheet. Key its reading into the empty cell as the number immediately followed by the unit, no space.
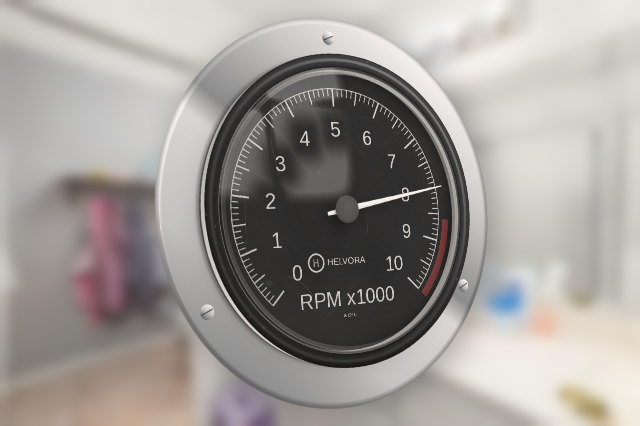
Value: 8000rpm
